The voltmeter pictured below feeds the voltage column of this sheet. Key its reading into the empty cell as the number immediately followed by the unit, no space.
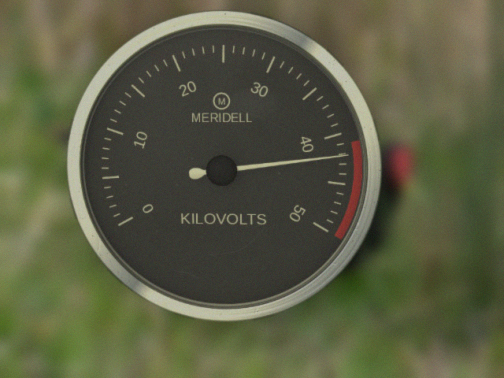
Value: 42kV
